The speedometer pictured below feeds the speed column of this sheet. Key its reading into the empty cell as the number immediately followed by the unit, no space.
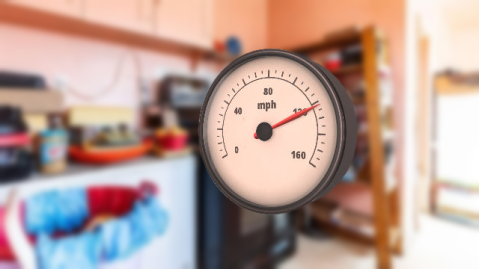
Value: 122.5mph
